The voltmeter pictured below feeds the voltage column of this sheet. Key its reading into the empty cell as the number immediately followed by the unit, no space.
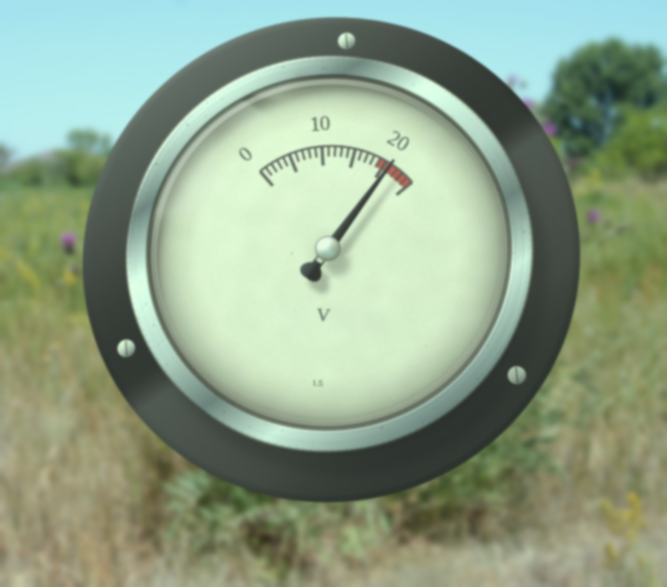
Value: 21V
